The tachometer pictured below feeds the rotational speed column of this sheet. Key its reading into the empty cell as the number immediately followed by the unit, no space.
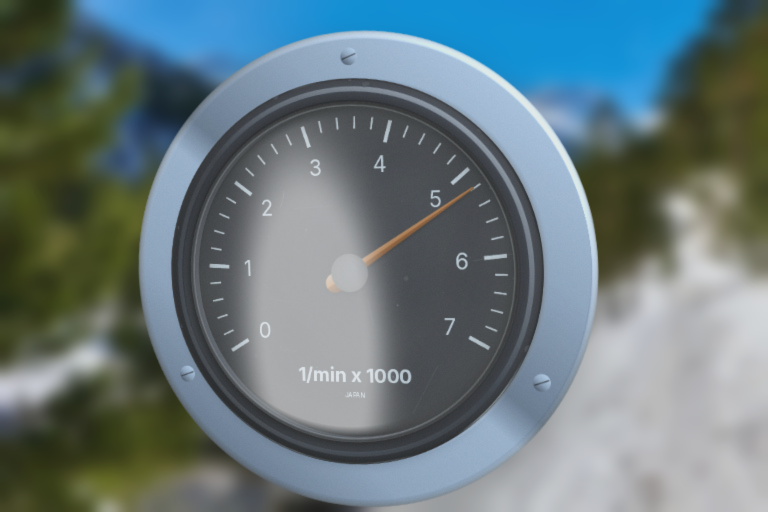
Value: 5200rpm
